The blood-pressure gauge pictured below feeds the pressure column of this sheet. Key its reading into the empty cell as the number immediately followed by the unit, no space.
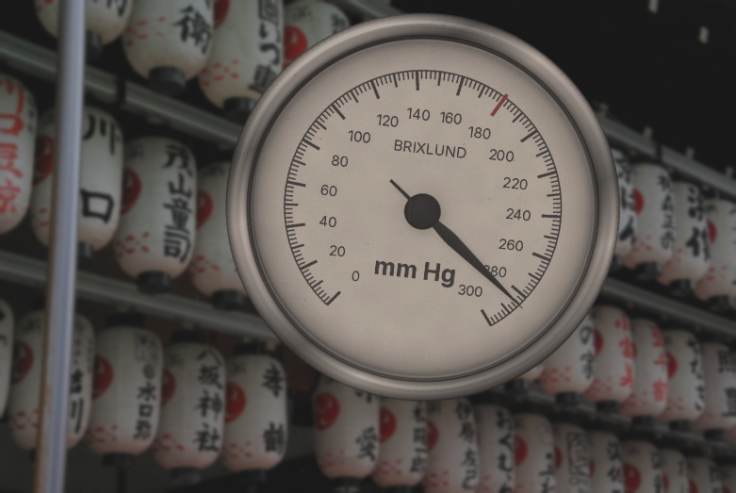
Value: 284mmHg
